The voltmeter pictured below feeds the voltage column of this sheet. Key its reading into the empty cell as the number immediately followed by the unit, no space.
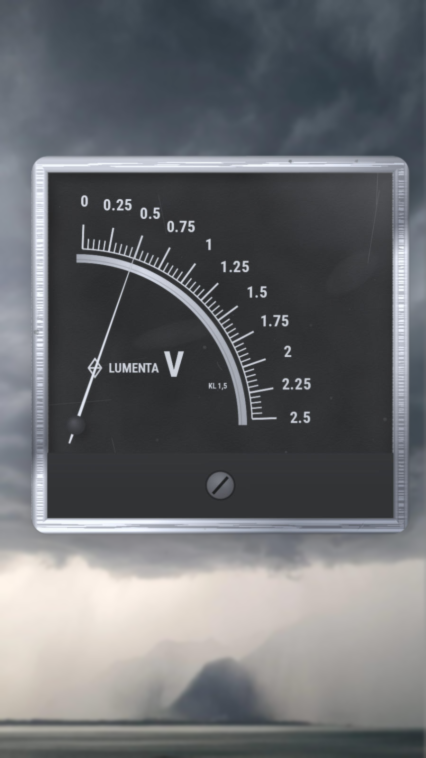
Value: 0.5V
